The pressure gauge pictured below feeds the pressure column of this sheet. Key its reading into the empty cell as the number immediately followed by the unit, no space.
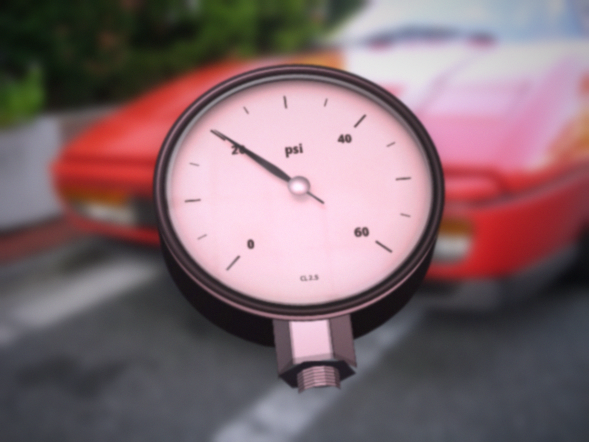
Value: 20psi
